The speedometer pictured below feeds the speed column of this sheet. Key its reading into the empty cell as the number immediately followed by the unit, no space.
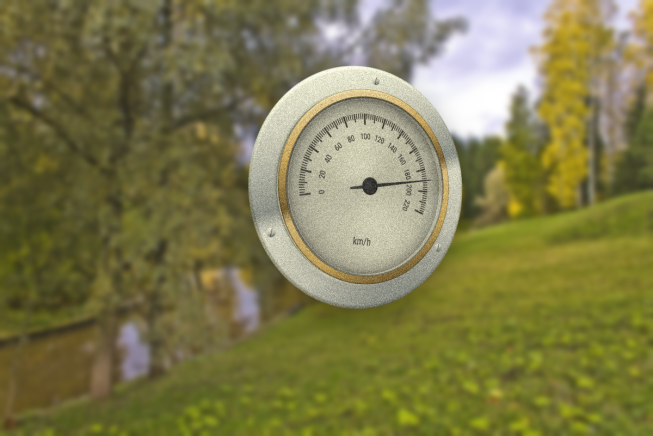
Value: 190km/h
